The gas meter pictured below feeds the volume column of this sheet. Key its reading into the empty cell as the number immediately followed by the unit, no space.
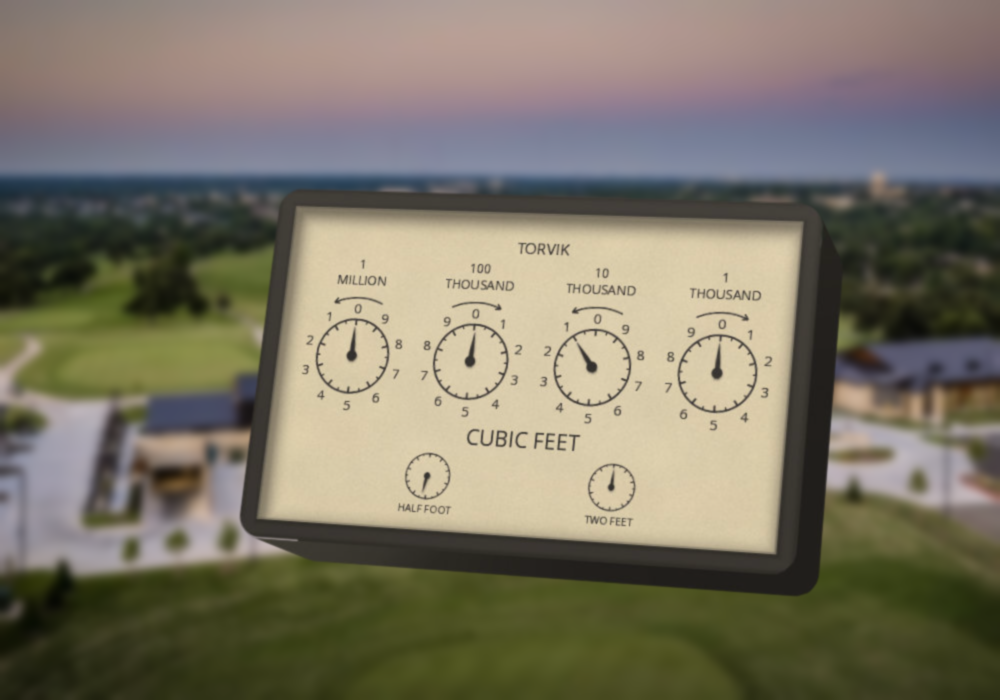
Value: 1000ft³
